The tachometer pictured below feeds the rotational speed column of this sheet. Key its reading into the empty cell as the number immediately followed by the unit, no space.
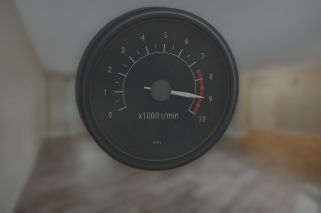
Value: 9000rpm
